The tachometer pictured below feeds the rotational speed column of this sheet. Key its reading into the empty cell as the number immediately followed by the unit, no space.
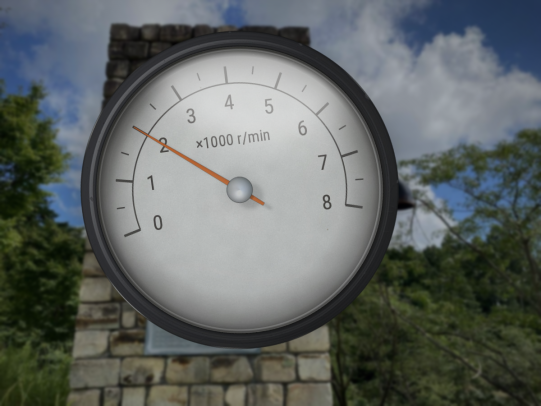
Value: 2000rpm
